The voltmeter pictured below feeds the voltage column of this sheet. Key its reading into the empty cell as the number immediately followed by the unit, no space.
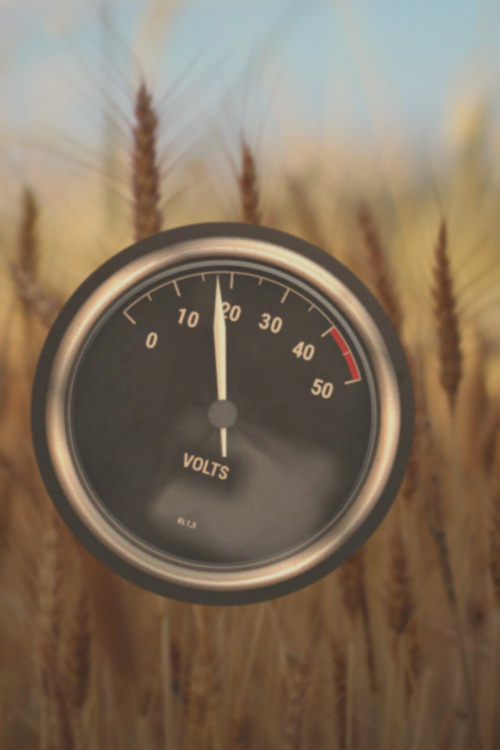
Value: 17.5V
